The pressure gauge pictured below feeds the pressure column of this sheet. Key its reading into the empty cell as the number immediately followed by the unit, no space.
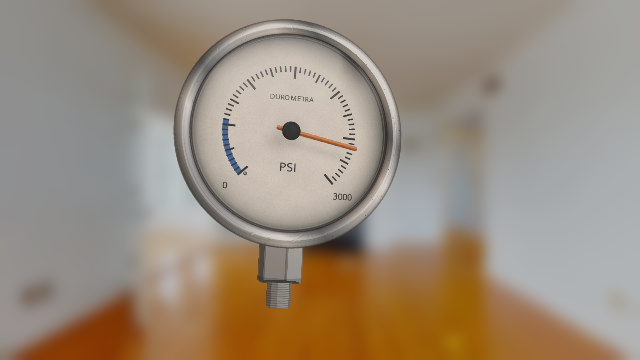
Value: 2600psi
